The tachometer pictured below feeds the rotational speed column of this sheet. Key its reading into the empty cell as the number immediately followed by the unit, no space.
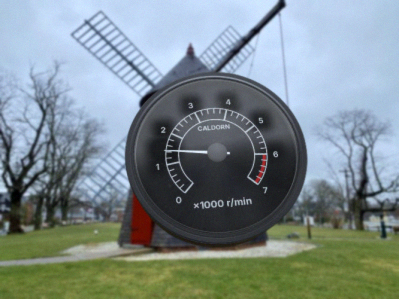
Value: 1400rpm
